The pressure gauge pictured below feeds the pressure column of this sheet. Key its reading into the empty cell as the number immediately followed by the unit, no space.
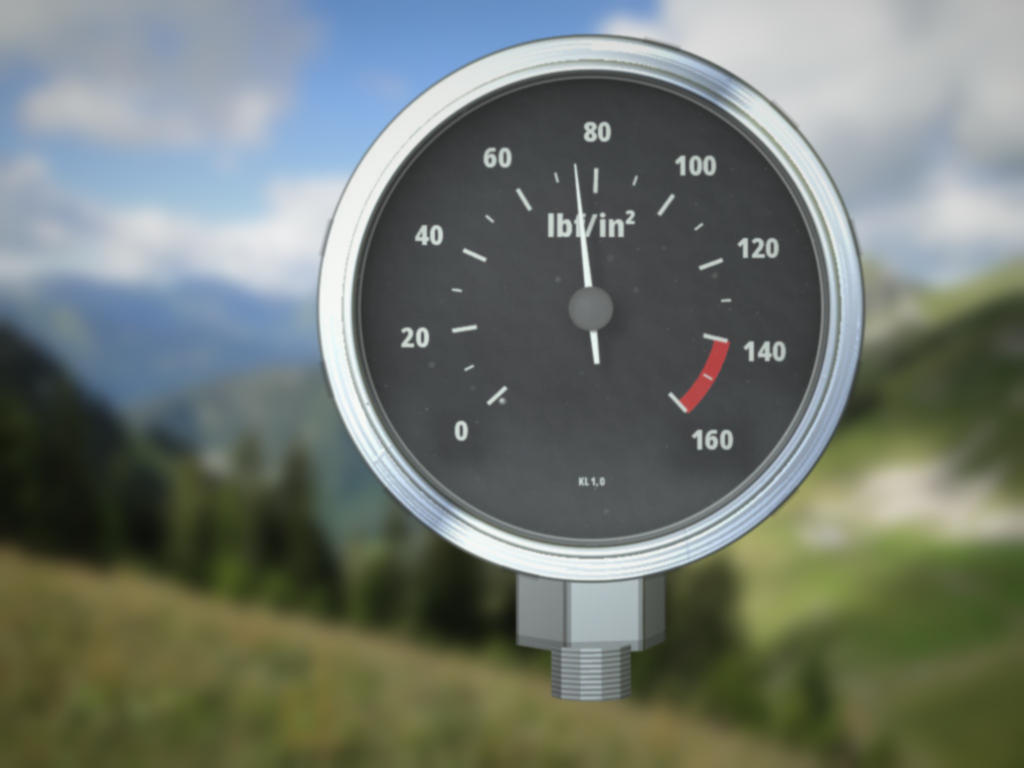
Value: 75psi
